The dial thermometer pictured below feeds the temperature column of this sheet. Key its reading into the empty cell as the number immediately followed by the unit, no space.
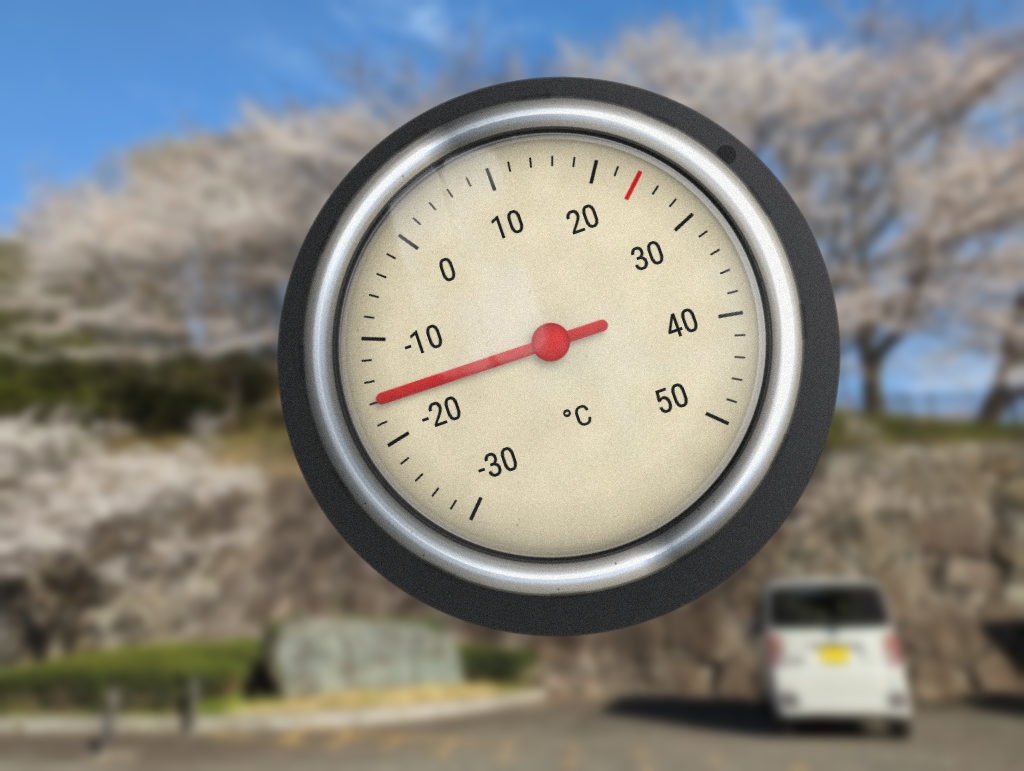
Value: -16°C
